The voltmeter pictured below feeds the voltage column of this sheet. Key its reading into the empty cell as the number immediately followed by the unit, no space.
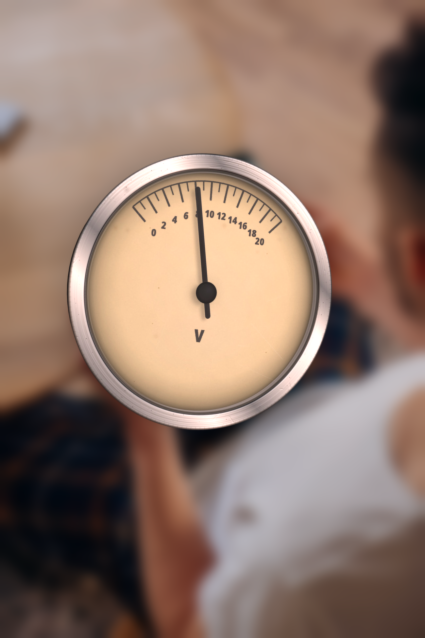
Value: 8V
